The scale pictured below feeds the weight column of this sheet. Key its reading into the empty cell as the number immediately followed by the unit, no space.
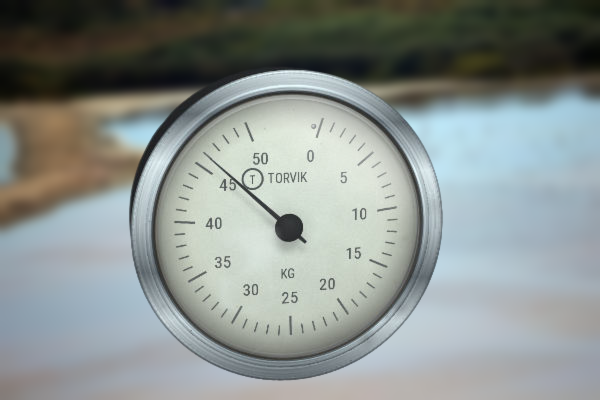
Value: 46kg
